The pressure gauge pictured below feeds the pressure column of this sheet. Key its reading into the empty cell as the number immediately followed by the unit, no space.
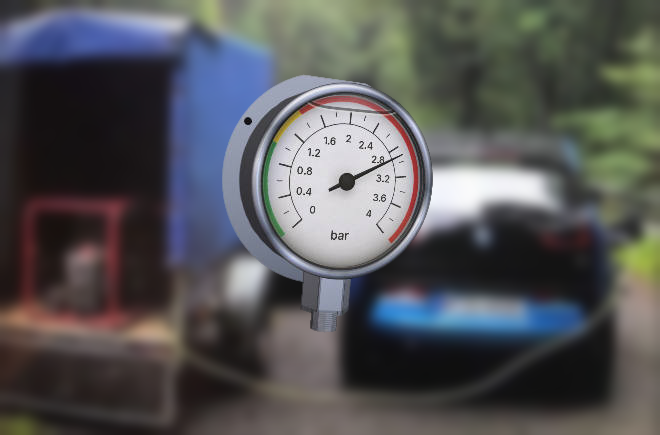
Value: 2.9bar
